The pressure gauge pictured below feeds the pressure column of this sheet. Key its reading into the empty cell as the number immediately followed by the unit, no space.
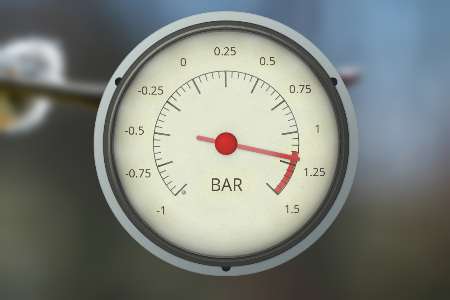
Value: 1.2bar
